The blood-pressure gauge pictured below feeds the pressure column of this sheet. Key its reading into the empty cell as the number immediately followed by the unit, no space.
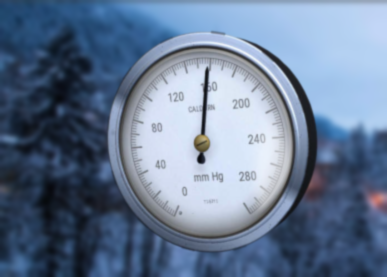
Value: 160mmHg
